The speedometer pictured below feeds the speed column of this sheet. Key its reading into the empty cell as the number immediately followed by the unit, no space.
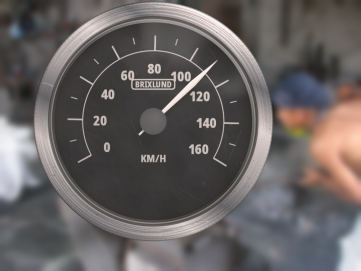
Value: 110km/h
